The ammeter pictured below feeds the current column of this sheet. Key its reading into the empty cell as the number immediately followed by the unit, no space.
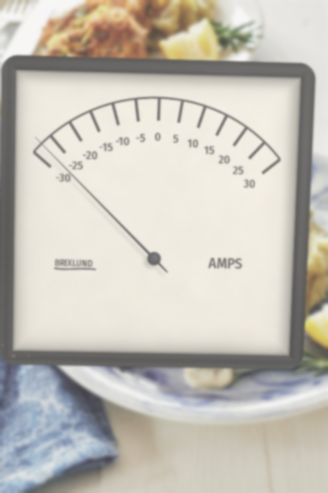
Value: -27.5A
